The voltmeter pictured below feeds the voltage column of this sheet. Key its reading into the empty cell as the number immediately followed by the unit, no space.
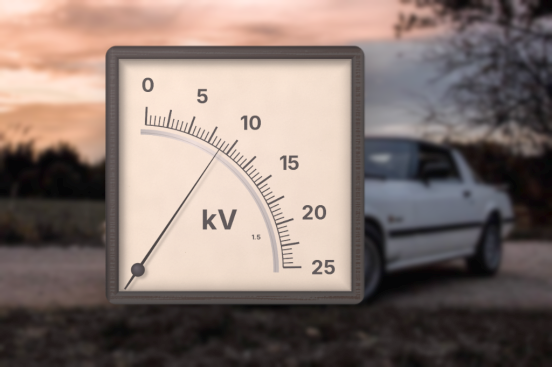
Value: 9kV
